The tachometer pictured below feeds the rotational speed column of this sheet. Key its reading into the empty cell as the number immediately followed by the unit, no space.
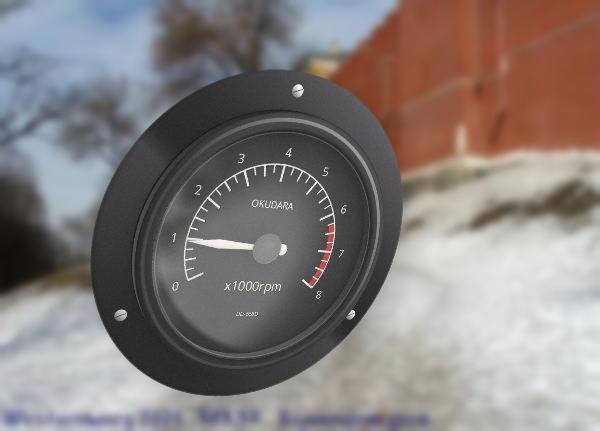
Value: 1000rpm
